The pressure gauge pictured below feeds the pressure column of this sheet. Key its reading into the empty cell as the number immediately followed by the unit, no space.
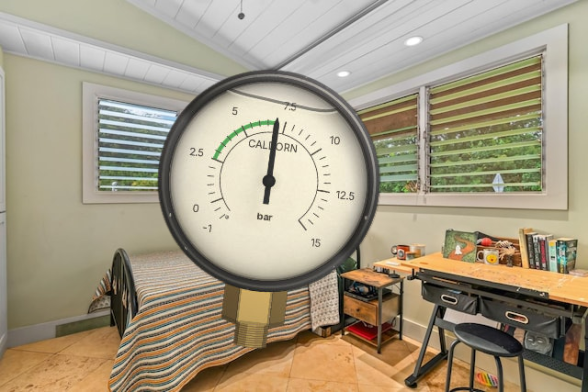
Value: 7bar
